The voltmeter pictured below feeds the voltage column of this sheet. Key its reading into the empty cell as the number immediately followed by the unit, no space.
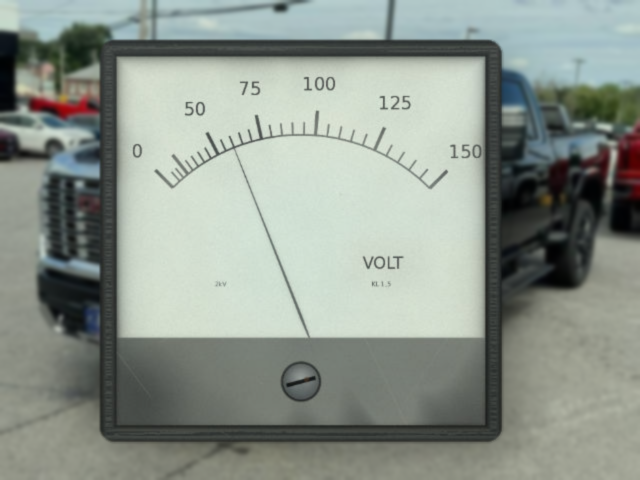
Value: 60V
